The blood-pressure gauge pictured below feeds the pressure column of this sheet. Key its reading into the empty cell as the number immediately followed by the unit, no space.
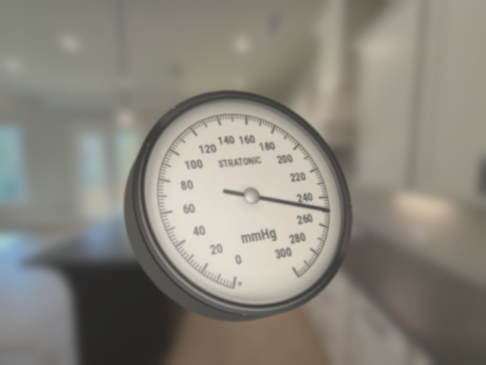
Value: 250mmHg
